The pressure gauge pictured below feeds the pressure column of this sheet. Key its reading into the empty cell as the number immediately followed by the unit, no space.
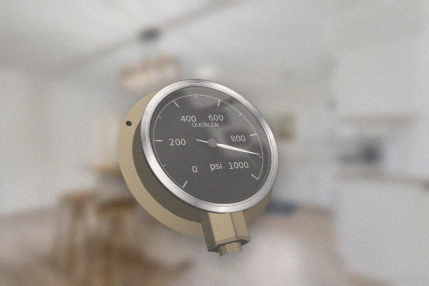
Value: 900psi
